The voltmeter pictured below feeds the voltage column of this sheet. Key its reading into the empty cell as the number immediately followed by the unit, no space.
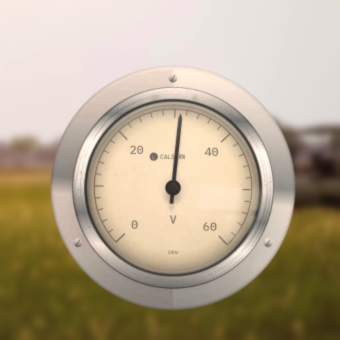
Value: 31V
